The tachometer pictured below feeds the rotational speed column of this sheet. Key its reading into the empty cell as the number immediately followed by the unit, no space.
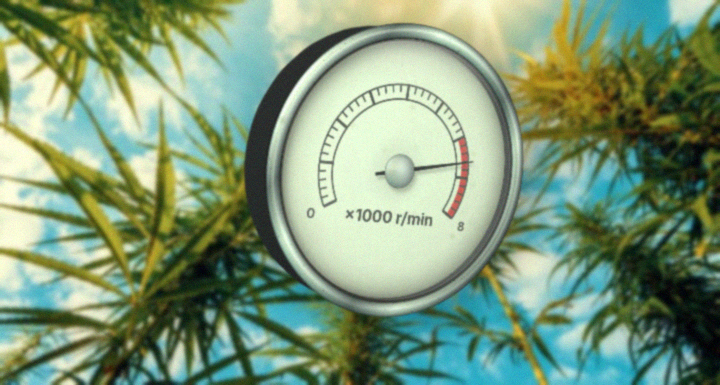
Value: 6600rpm
